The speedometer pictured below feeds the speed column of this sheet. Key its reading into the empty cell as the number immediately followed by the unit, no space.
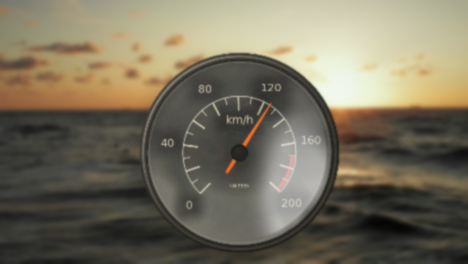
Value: 125km/h
